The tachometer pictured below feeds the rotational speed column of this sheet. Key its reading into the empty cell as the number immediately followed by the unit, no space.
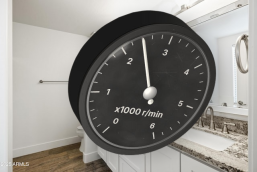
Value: 2400rpm
